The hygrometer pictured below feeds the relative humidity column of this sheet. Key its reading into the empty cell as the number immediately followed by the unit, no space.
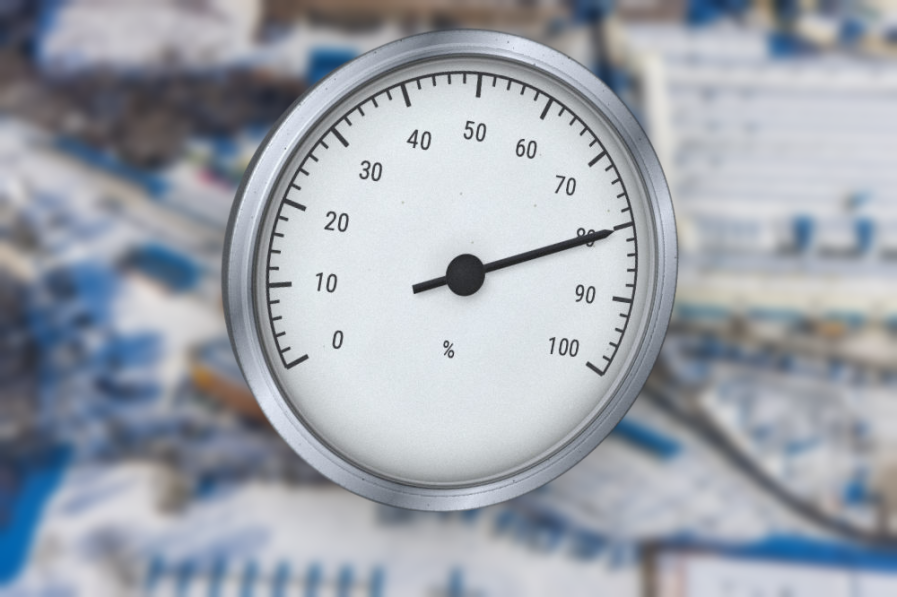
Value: 80%
